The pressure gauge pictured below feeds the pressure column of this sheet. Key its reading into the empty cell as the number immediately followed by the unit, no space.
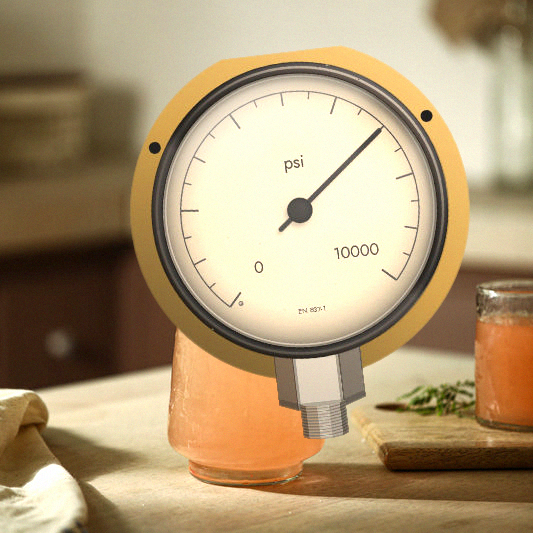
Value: 7000psi
